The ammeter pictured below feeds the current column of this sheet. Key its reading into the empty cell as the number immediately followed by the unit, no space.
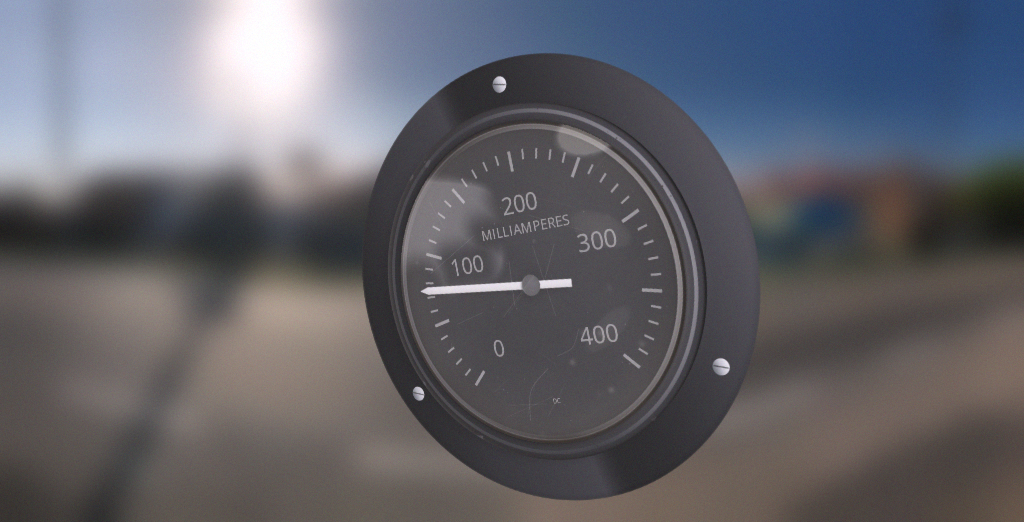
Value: 75mA
